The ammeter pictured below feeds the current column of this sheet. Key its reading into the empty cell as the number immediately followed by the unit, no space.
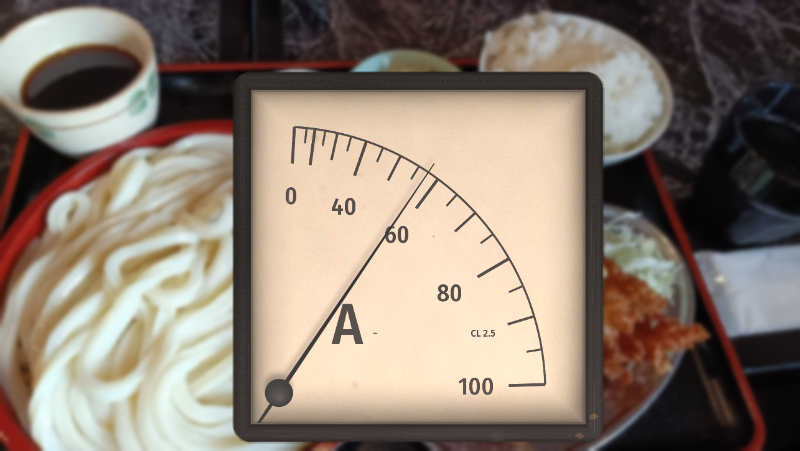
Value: 57.5A
